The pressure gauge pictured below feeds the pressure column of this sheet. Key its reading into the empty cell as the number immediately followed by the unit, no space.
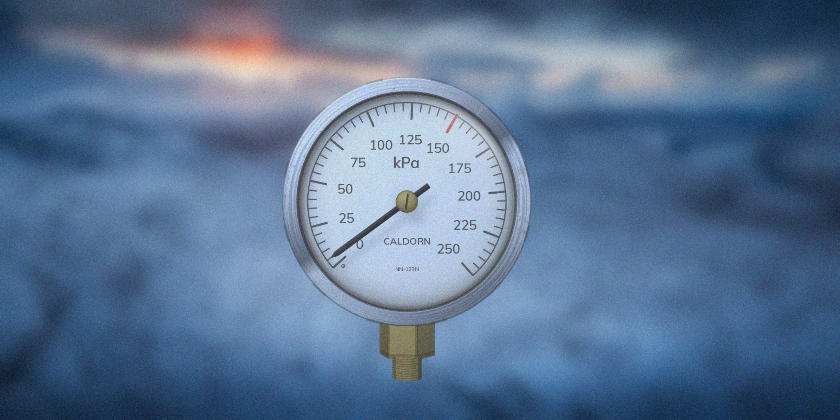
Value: 5kPa
